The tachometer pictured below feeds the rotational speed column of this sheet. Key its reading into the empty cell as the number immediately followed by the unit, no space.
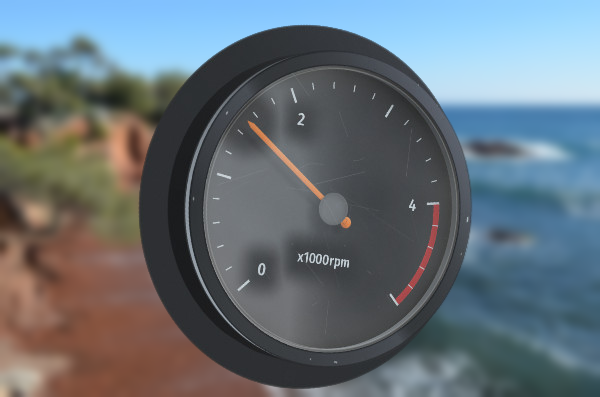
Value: 1500rpm
